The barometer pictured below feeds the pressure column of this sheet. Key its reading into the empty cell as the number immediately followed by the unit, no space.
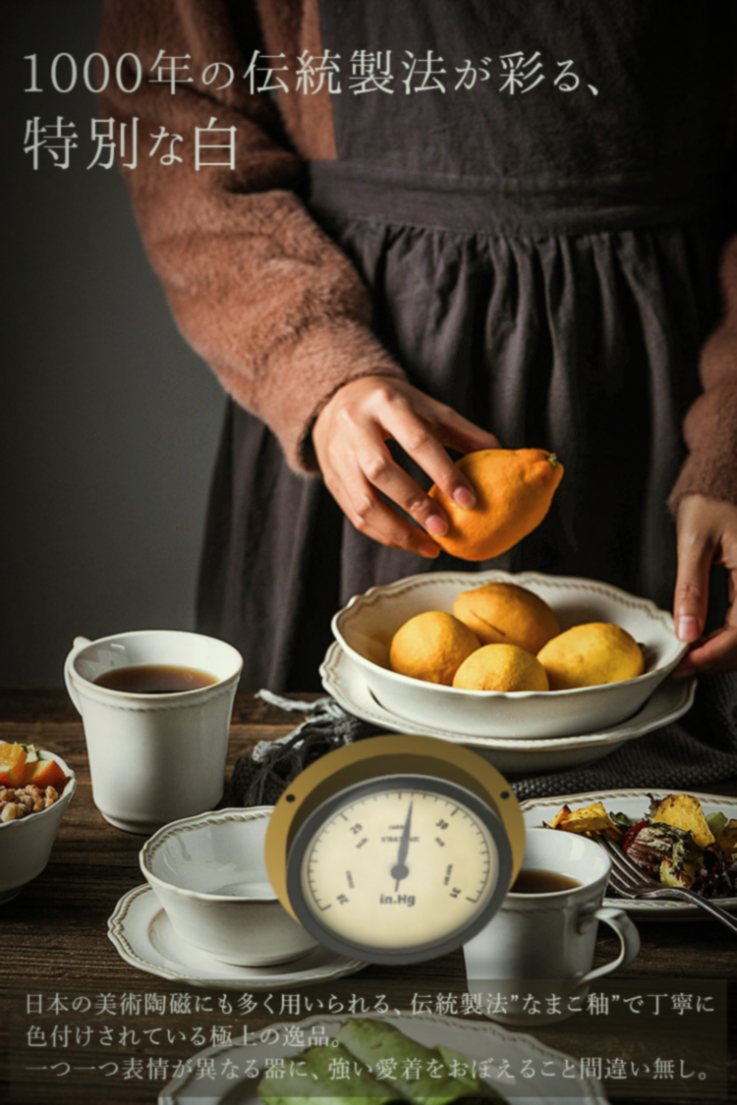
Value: 29.6inHg
